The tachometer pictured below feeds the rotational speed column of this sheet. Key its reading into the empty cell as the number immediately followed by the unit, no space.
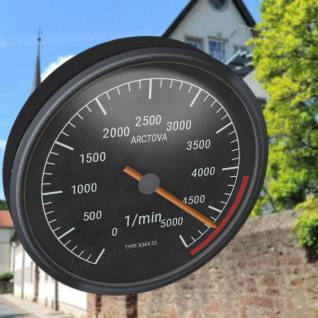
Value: 4650rpm
